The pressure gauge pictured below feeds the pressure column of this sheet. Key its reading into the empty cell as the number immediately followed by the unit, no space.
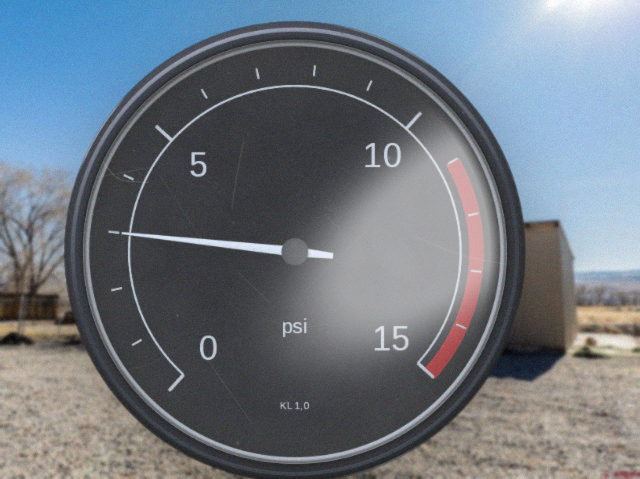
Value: 3psi
